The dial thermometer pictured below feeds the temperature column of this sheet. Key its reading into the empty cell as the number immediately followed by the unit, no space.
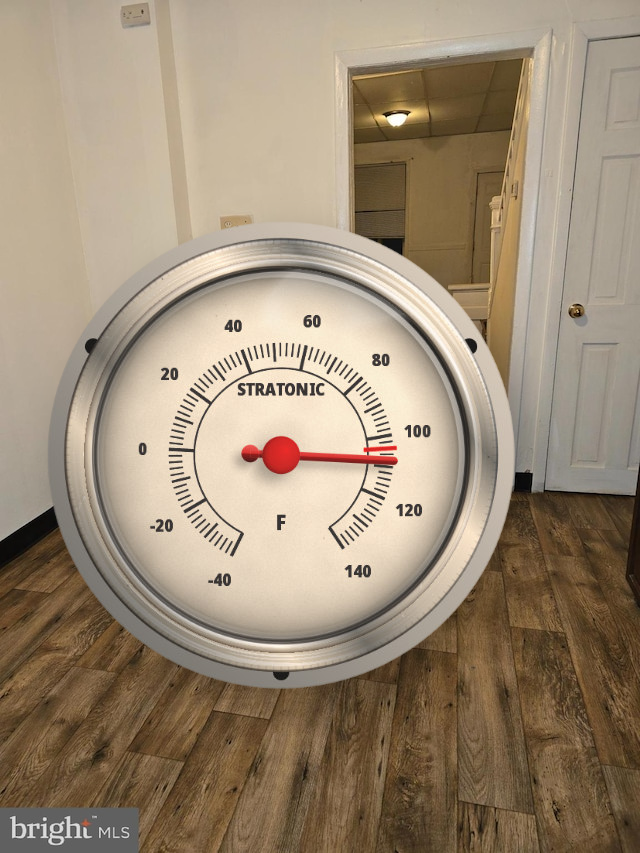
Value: 108°F
